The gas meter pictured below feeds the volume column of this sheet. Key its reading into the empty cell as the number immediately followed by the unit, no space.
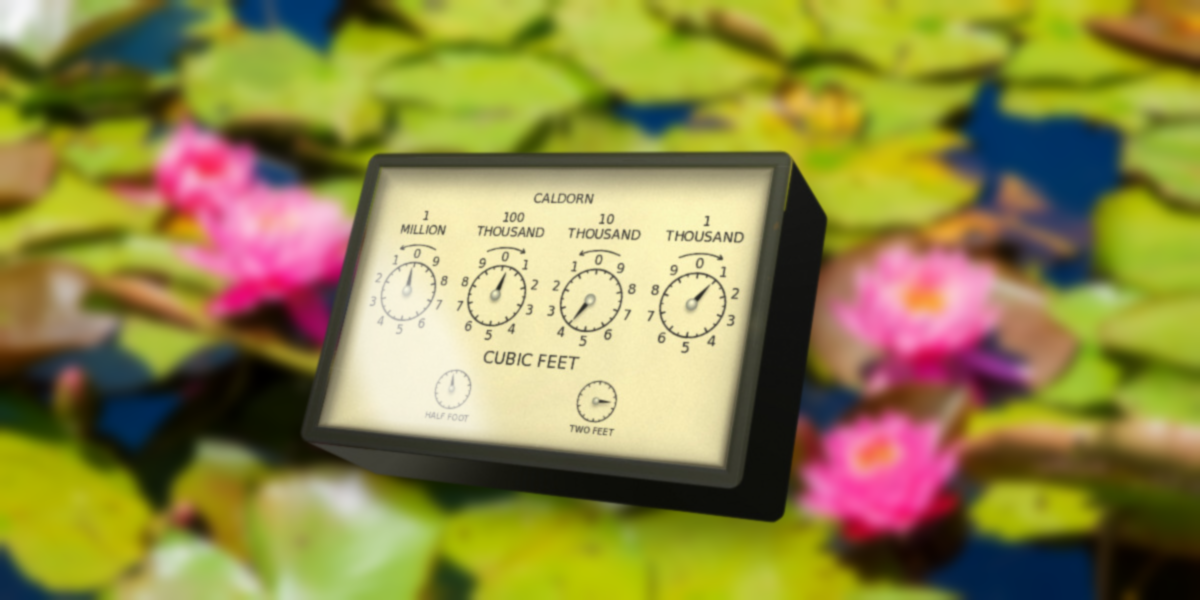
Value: 4100ft³
